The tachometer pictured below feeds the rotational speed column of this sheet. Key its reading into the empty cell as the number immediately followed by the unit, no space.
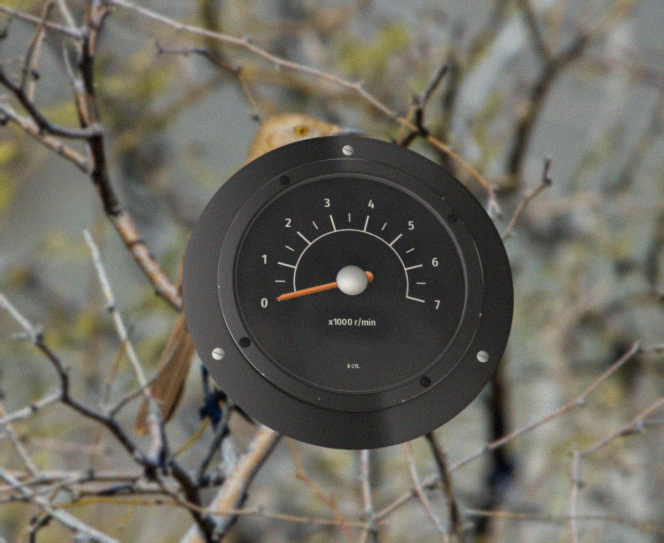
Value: 0rpm
